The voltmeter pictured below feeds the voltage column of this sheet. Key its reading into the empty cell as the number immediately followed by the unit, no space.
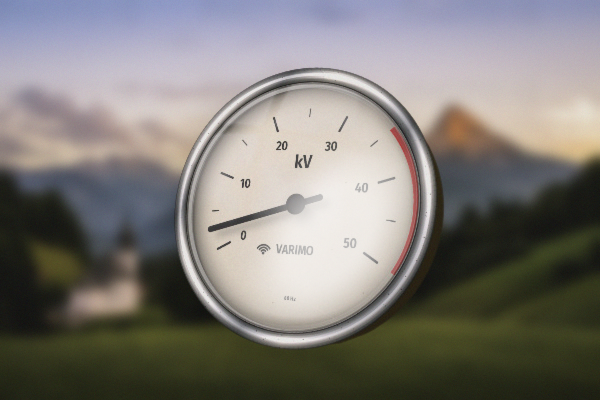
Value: 2.5kV
